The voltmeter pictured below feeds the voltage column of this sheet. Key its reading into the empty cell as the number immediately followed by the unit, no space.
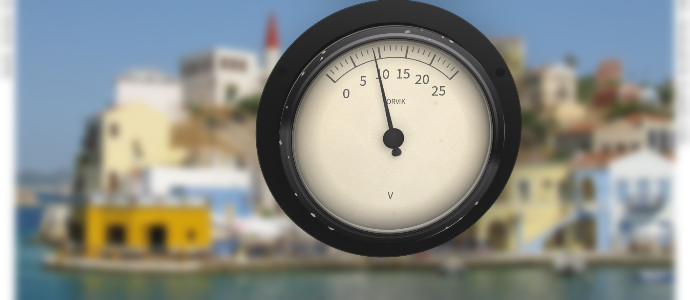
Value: 9V
